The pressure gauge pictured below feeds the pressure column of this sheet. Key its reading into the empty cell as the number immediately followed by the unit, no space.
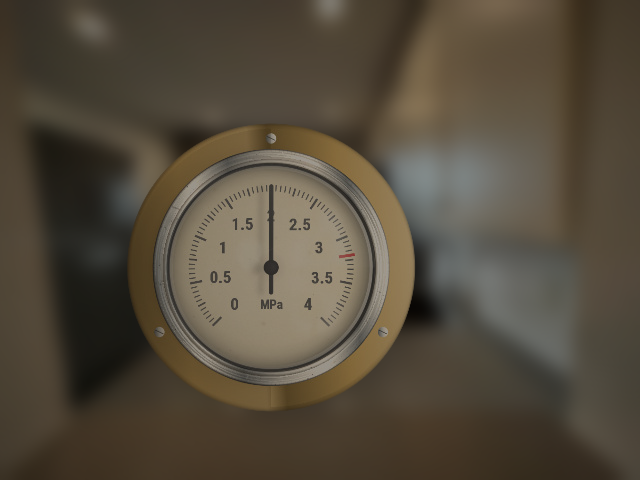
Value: 2MPa
